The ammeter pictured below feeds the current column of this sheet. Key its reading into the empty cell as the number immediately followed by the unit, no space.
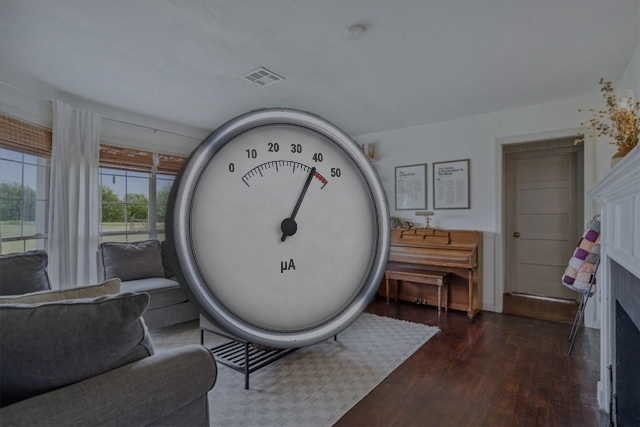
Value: 40µA
